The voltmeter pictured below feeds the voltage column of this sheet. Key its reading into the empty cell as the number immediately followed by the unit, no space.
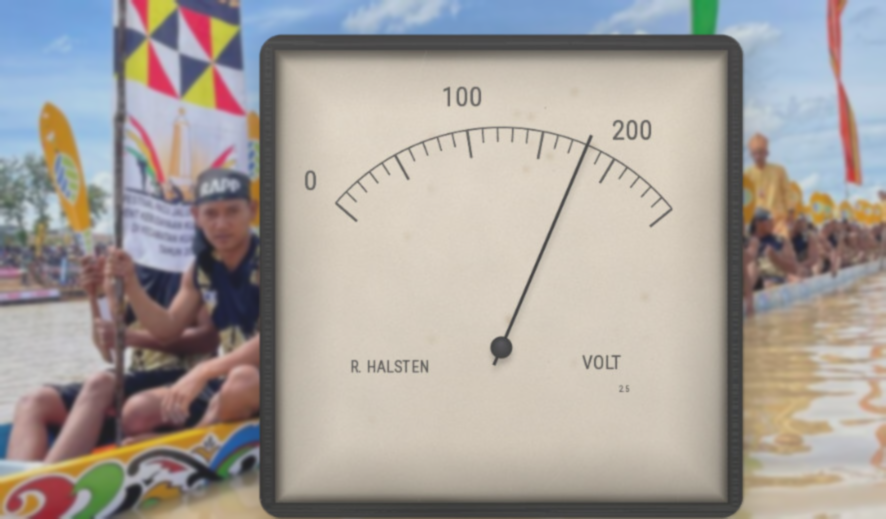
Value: 180V
